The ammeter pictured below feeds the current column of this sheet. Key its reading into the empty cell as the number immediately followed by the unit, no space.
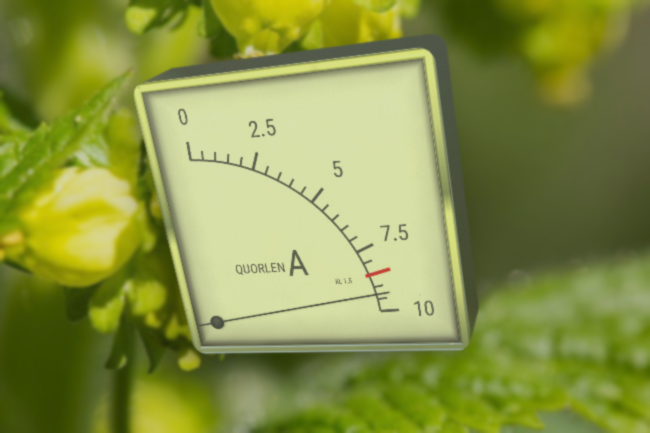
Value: 9.25A
